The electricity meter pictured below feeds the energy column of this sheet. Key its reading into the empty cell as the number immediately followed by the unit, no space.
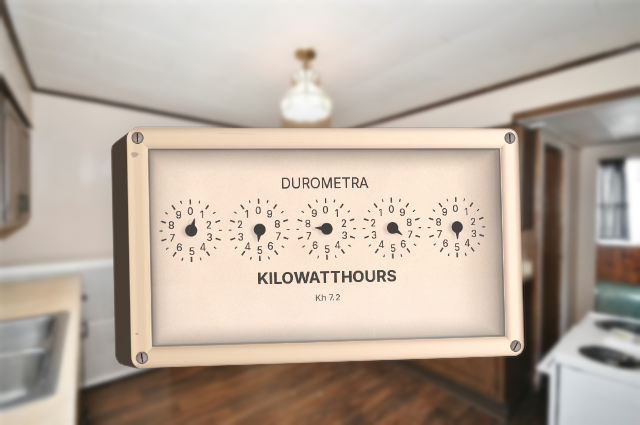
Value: 4765kWh
